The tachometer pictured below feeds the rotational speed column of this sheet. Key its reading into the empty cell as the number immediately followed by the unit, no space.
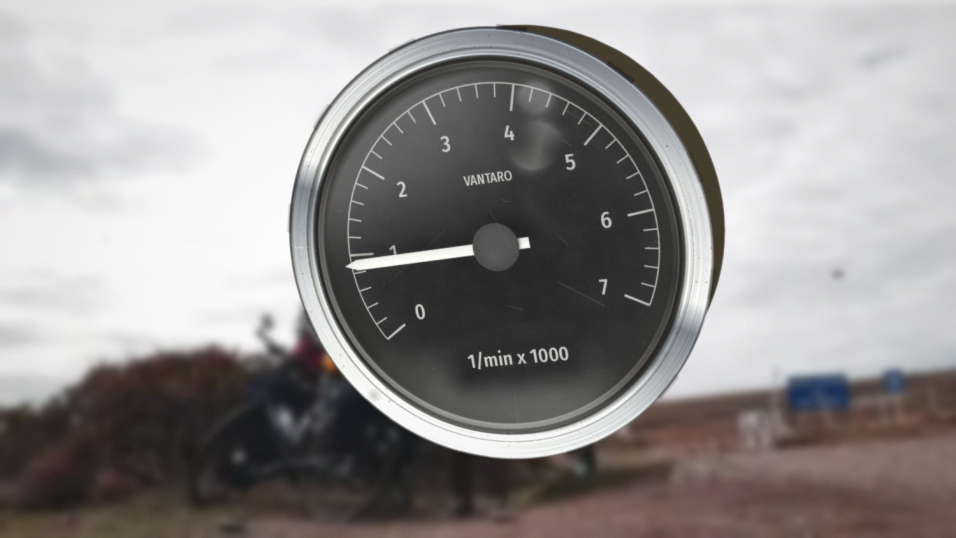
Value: 900rpm
